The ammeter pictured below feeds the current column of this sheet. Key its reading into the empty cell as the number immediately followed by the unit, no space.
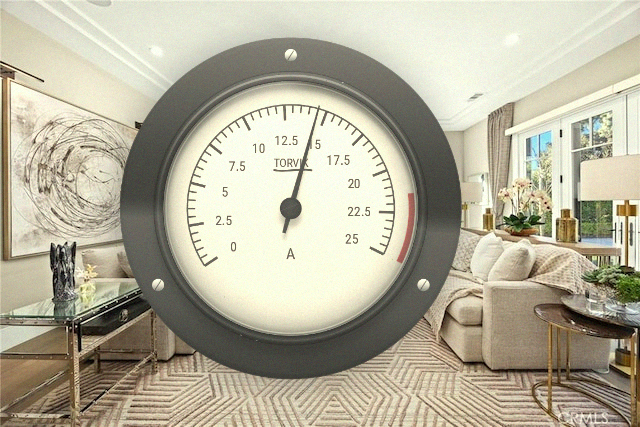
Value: 14.5A
